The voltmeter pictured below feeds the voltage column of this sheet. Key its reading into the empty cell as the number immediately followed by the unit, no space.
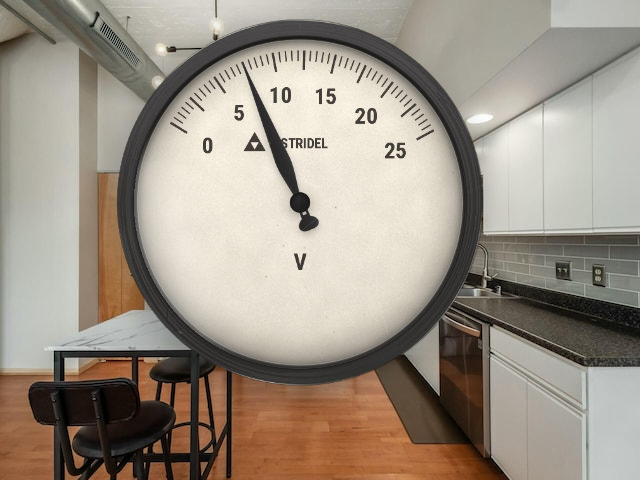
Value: 7.5V
